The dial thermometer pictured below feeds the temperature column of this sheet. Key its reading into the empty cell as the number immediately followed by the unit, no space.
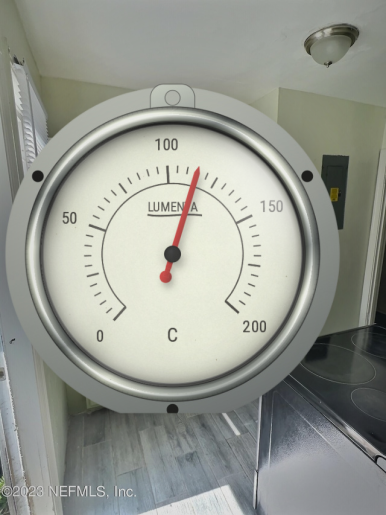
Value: 115°C
